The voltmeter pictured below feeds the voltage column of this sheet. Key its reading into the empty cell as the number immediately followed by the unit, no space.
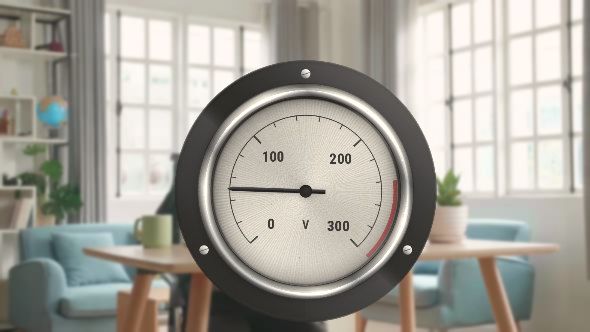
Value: 50V
